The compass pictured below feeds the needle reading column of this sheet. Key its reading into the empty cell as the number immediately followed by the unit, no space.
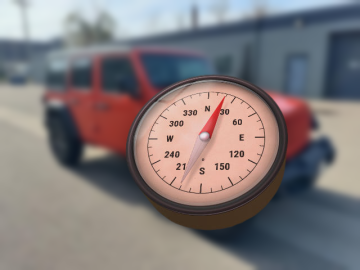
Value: 20°
